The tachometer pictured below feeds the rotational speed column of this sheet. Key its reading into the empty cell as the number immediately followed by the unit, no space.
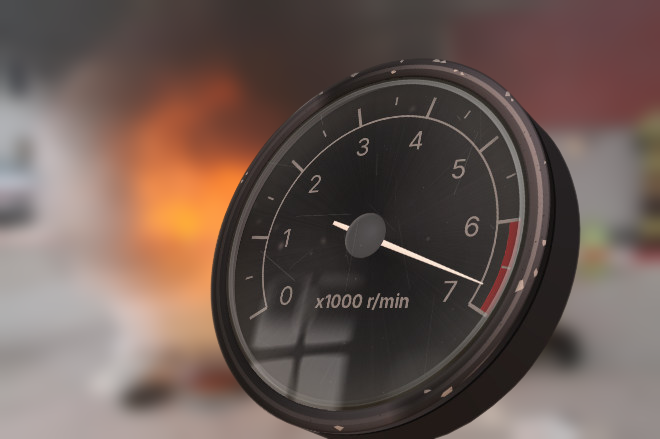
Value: 6750rpm
